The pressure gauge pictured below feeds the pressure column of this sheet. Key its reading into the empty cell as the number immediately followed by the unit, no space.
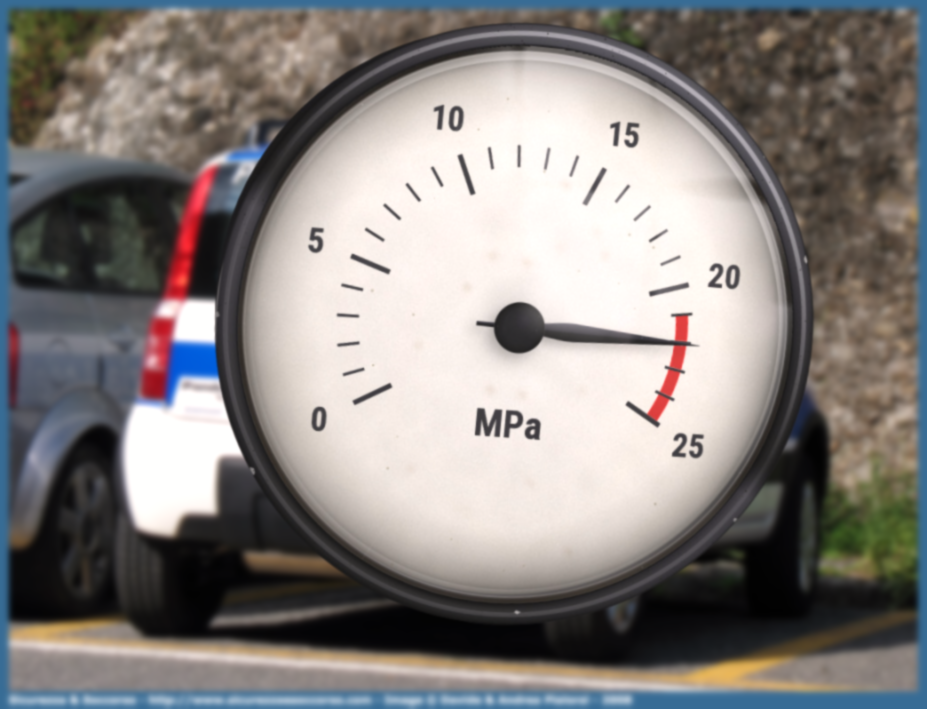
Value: 22MPa
